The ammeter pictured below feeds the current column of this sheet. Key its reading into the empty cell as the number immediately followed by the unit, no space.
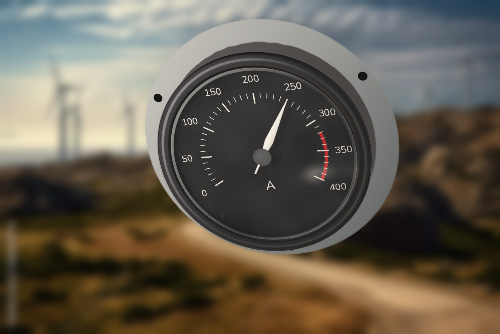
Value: 250A
